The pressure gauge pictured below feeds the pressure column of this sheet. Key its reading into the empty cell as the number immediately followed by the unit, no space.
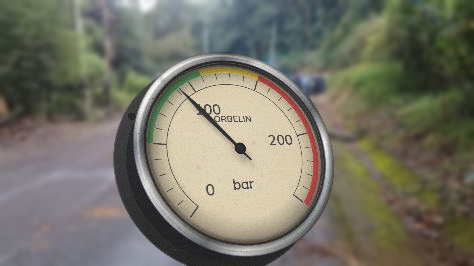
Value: 90bar
